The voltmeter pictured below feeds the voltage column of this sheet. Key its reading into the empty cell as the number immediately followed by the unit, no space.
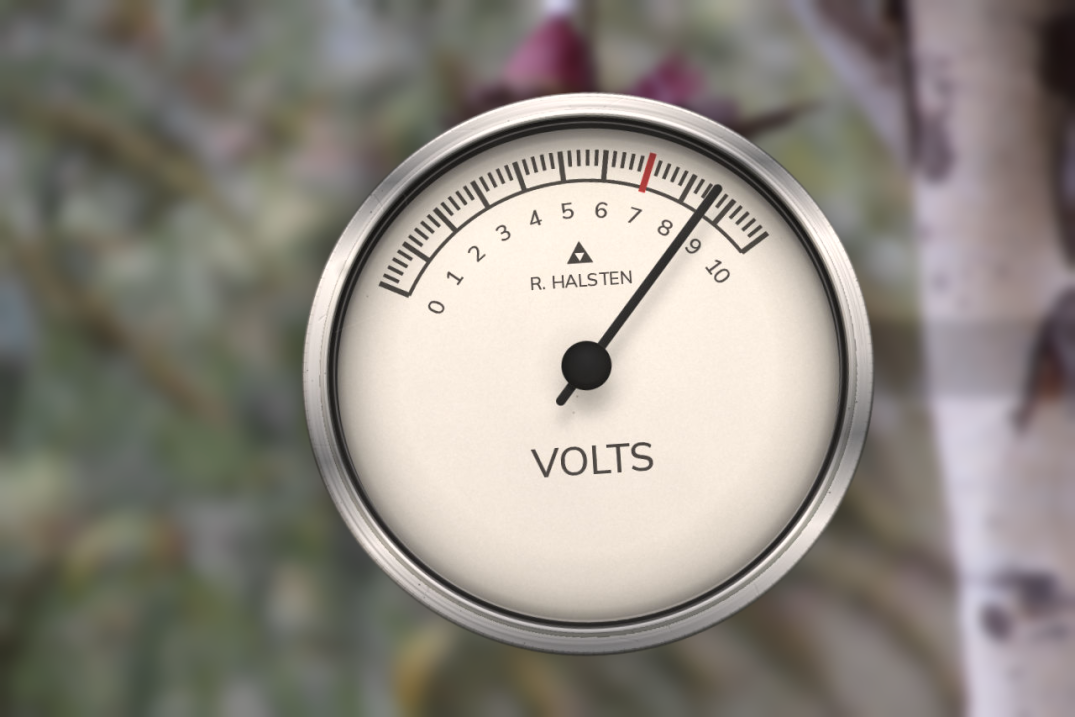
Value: 8.6V
